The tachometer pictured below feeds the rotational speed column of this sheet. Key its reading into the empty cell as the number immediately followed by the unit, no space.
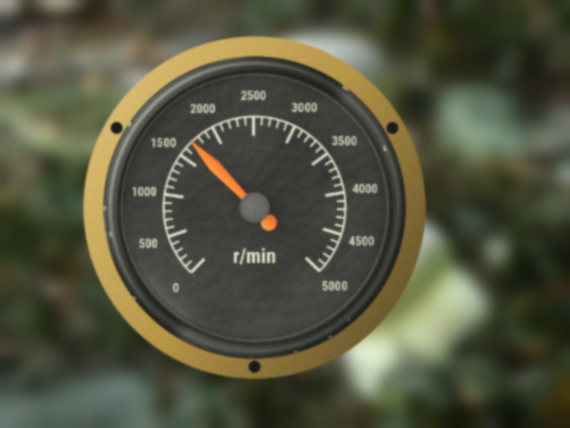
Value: 1700rpm
